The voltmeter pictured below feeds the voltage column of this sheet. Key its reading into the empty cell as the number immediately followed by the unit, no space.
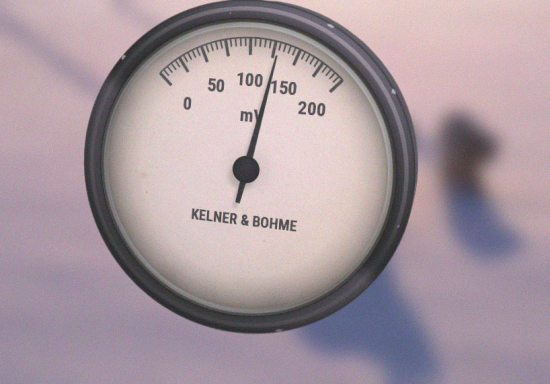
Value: 130mV
